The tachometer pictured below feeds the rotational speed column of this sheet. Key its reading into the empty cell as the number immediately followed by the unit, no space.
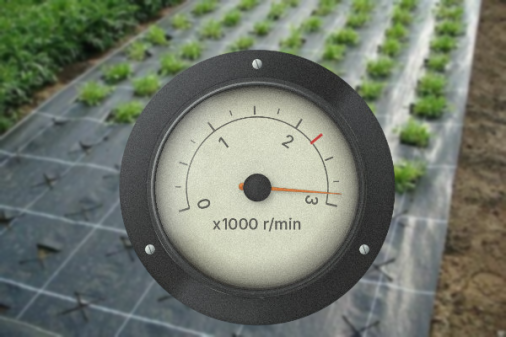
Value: 2875rpm
